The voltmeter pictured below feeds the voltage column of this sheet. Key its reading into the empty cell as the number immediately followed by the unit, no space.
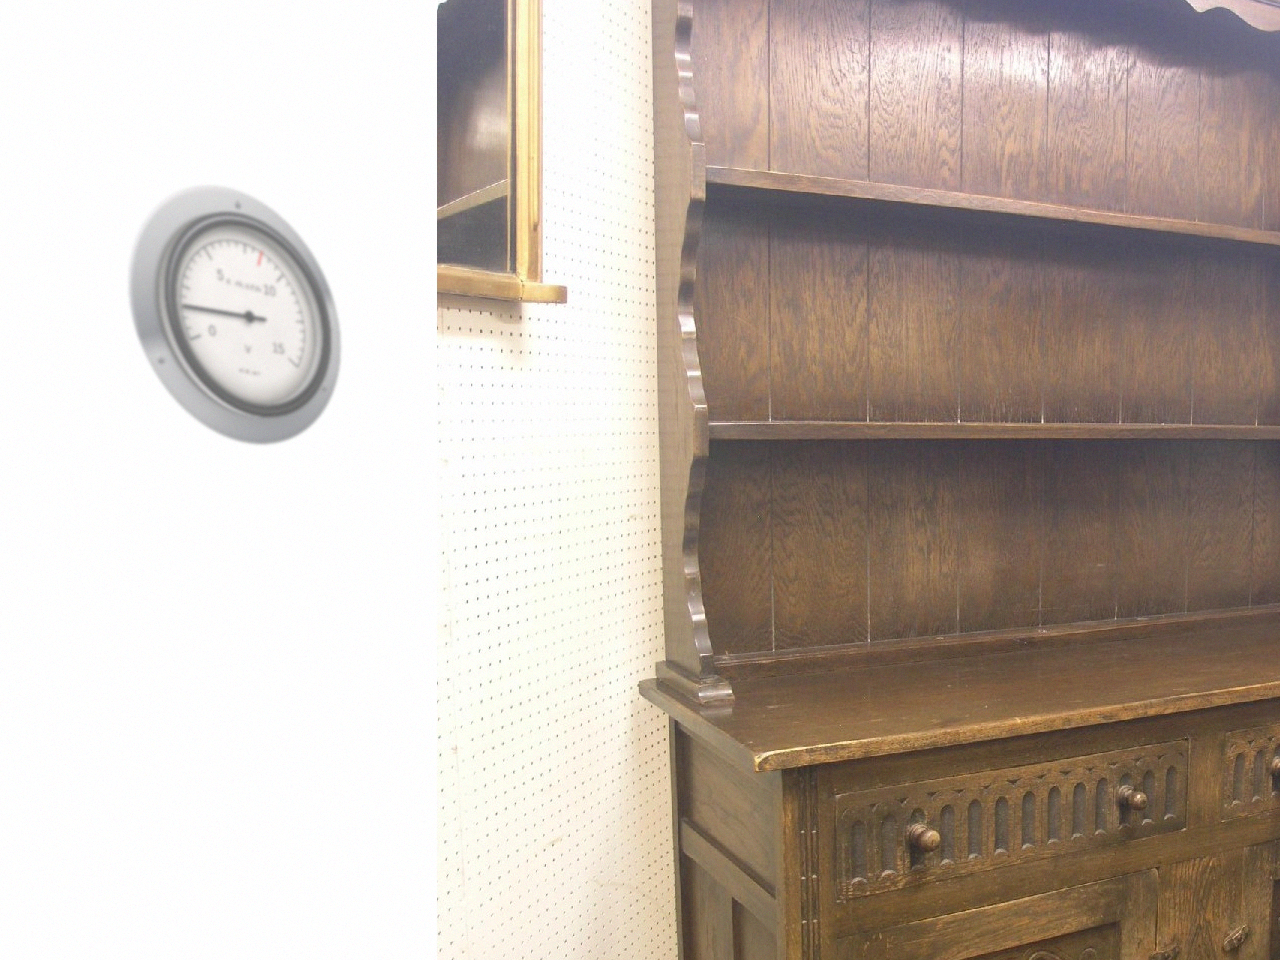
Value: 1.5V
